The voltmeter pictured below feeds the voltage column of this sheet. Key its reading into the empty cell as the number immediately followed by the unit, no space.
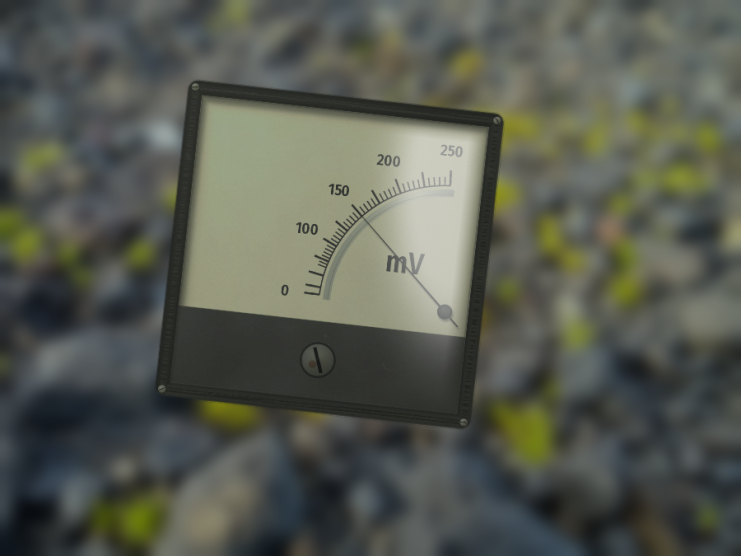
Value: 150mV
